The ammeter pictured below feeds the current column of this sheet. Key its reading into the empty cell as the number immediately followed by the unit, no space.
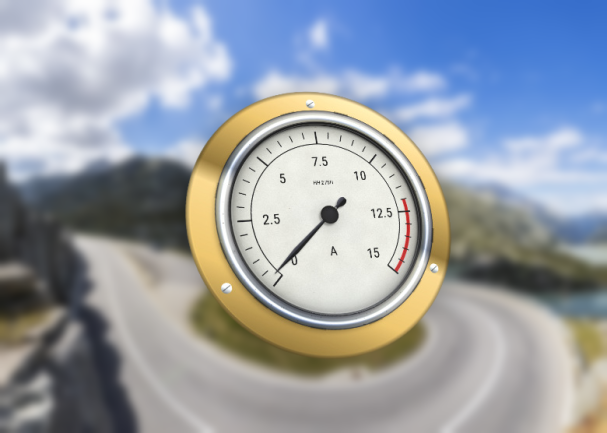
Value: 0.25A
